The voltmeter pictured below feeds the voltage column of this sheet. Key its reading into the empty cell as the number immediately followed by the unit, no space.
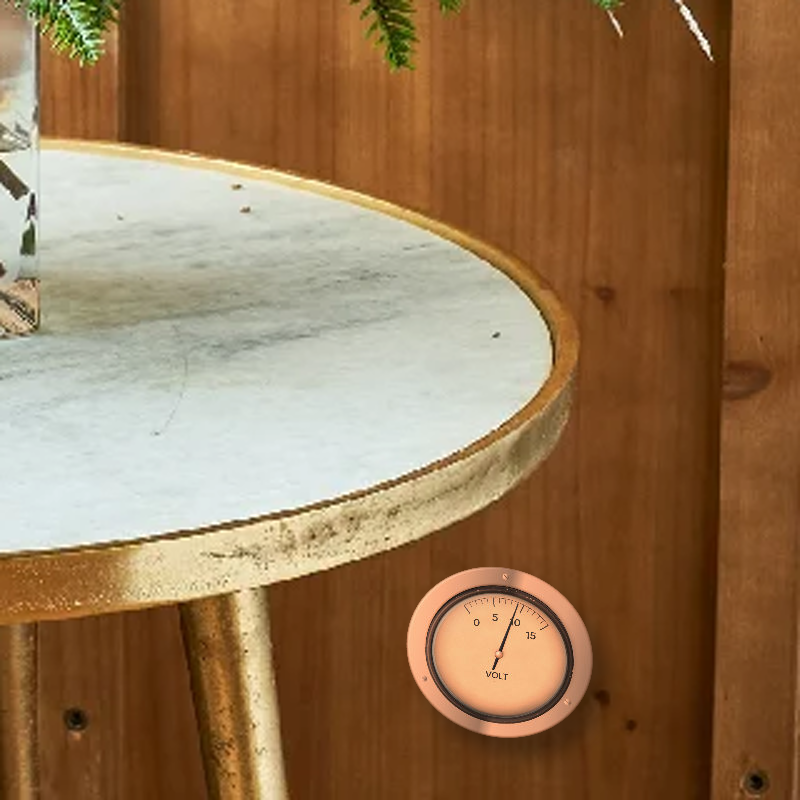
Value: 9V
